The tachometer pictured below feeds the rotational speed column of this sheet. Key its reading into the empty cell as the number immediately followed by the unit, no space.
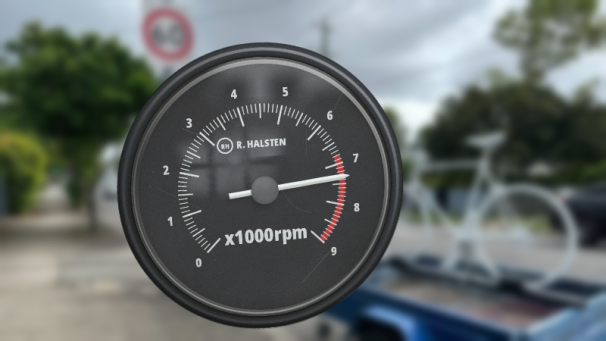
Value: 7300rpm
